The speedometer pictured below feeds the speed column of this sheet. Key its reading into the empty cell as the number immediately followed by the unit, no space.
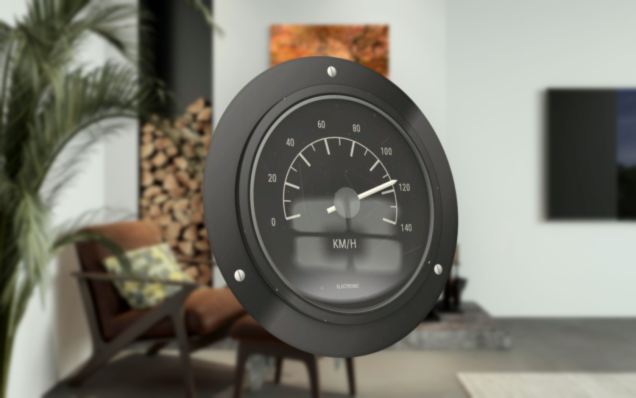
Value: 115km/h
